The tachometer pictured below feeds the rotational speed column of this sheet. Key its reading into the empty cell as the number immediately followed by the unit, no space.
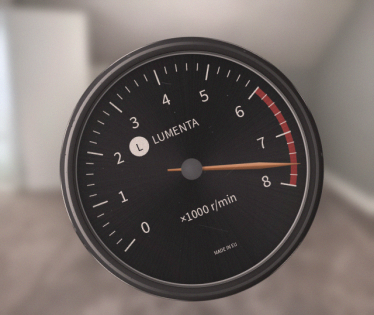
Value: 7600rpm
